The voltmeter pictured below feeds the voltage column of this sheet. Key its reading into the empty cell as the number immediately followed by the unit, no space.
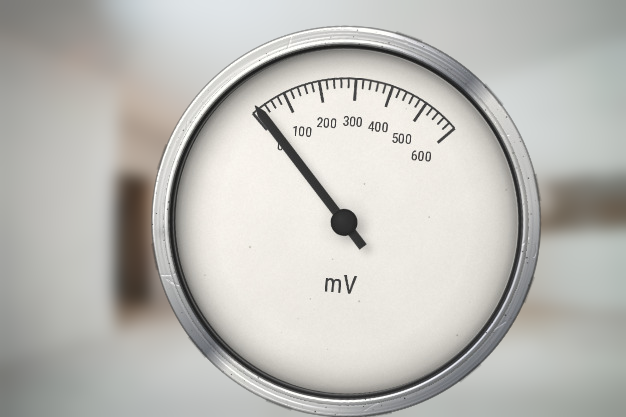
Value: 20mV
